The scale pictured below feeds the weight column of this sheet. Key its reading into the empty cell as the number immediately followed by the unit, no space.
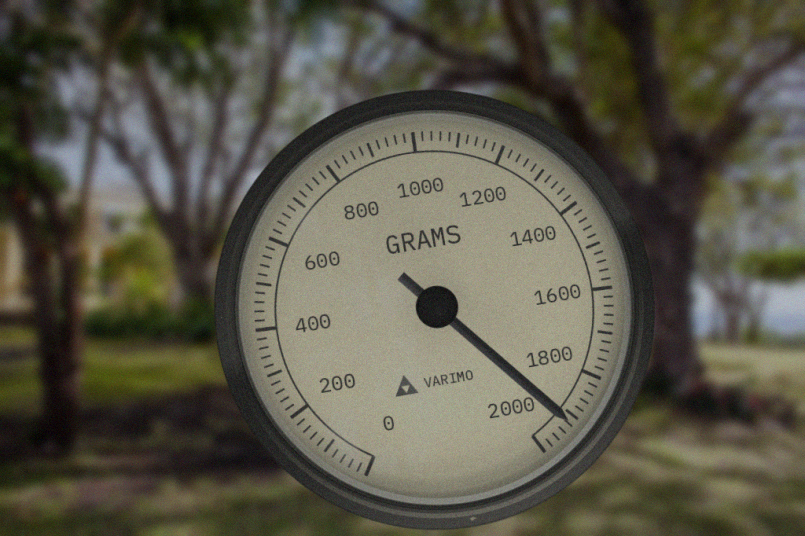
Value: 1920g
